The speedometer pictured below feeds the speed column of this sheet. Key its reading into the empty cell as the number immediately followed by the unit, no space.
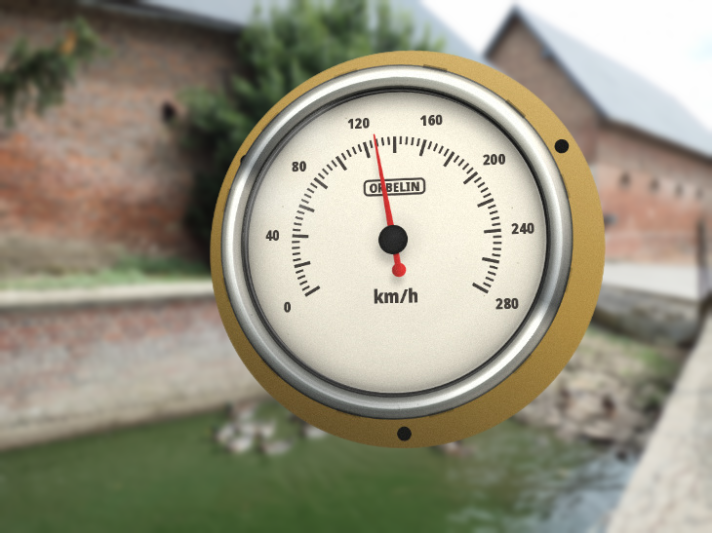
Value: 128km/h
